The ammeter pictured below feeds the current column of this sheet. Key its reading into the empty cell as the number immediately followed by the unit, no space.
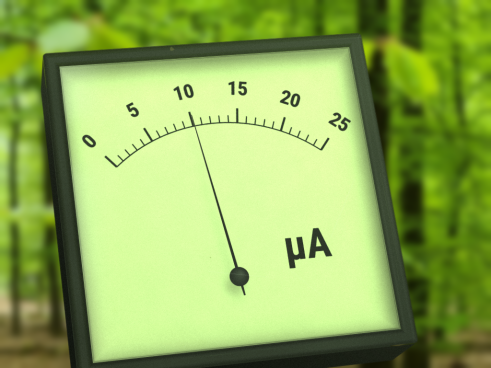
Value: 10µA
